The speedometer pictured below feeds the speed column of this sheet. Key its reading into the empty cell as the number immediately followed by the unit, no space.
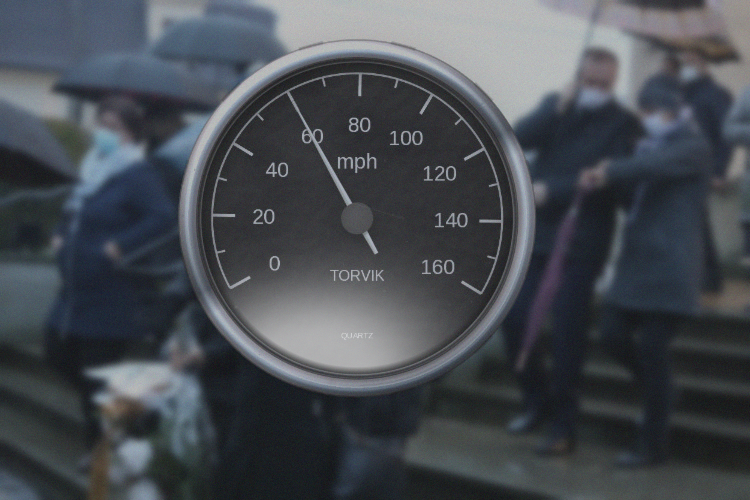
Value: 60mph
